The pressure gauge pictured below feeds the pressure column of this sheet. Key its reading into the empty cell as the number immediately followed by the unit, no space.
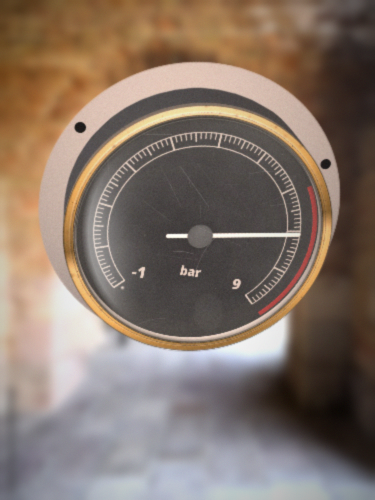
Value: 7bar
